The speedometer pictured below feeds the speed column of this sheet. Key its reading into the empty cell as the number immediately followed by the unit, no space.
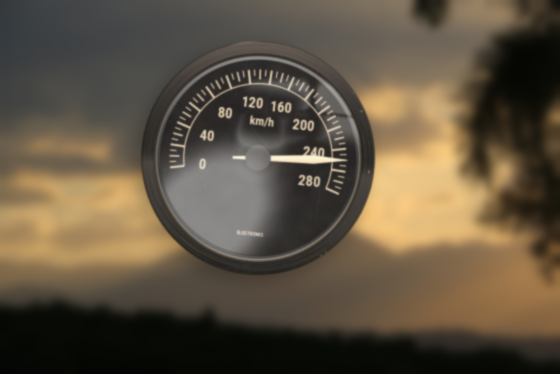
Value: 250km/h
